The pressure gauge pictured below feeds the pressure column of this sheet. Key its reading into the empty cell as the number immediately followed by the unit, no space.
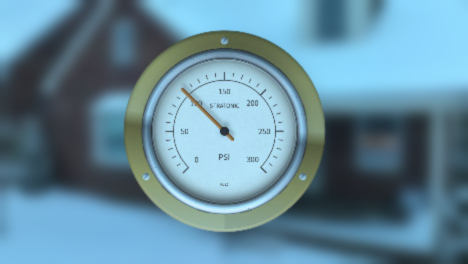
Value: 100psi
